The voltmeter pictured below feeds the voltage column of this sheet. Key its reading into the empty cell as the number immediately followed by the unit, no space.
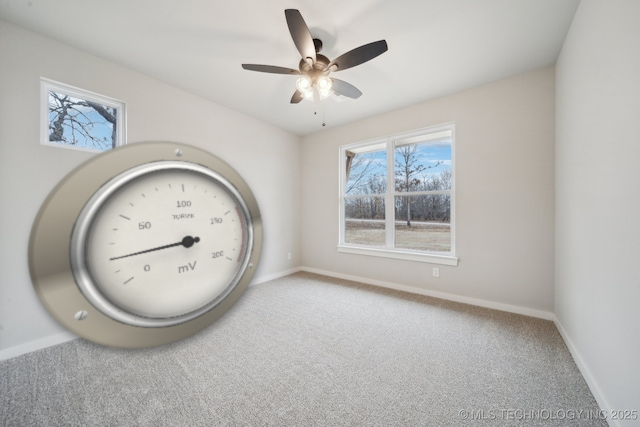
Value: 20mV
